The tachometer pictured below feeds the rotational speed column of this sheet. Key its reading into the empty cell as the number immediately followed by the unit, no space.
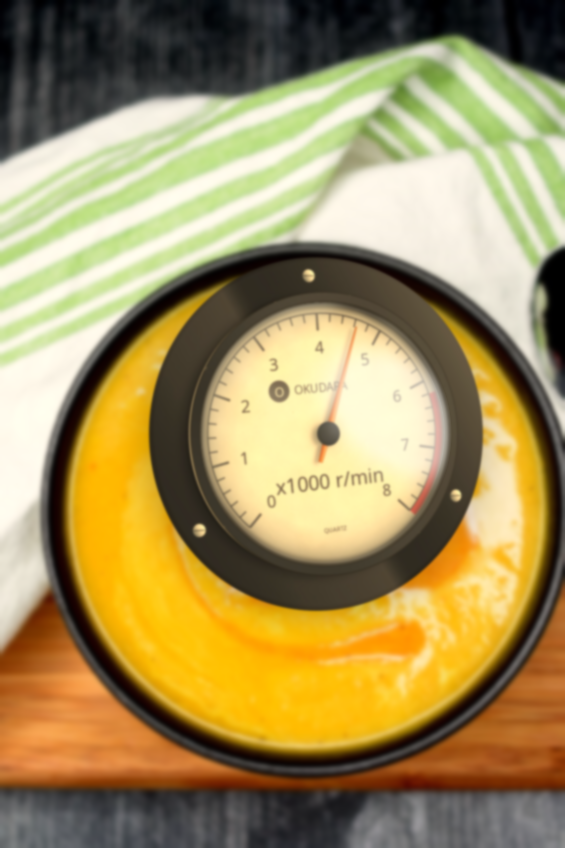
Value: 4600rpm
